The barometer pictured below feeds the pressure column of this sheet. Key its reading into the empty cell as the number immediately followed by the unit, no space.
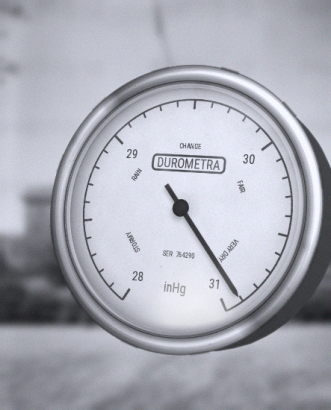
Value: 30.9inHg
